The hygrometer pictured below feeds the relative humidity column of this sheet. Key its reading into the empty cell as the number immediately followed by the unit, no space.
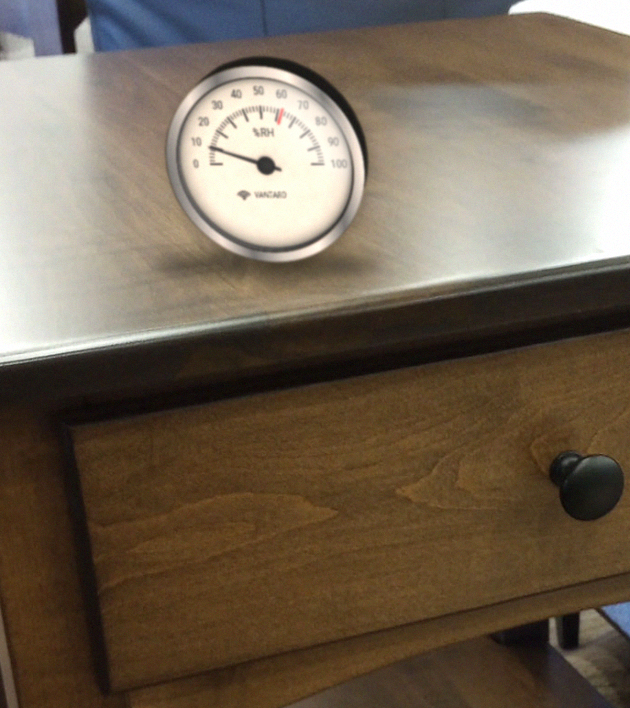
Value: 10%
